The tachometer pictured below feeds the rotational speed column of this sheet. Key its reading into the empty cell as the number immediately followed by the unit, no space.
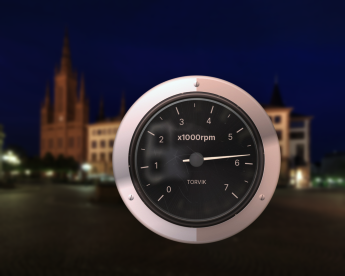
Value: 5750rpm
